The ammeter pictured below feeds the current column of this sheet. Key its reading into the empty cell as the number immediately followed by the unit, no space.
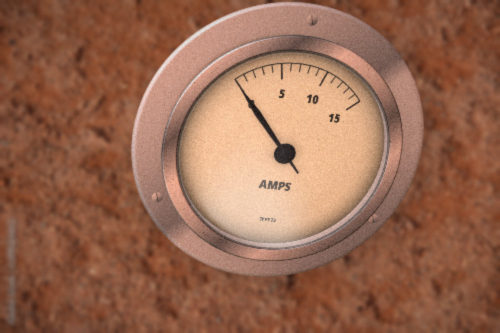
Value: 0A
